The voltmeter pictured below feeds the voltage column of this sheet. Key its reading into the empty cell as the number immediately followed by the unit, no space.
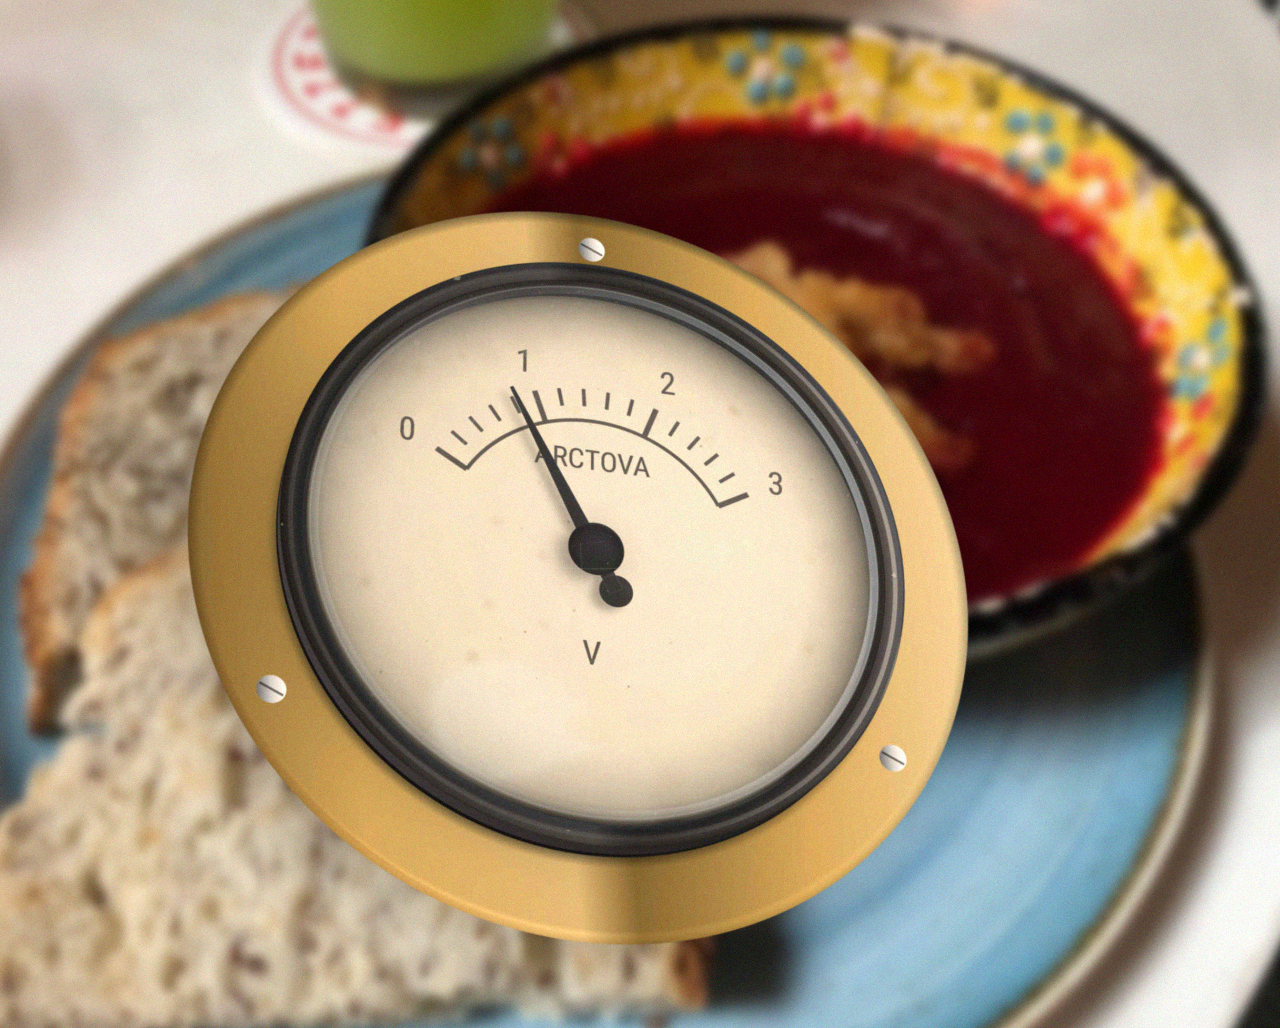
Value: 0.8V
